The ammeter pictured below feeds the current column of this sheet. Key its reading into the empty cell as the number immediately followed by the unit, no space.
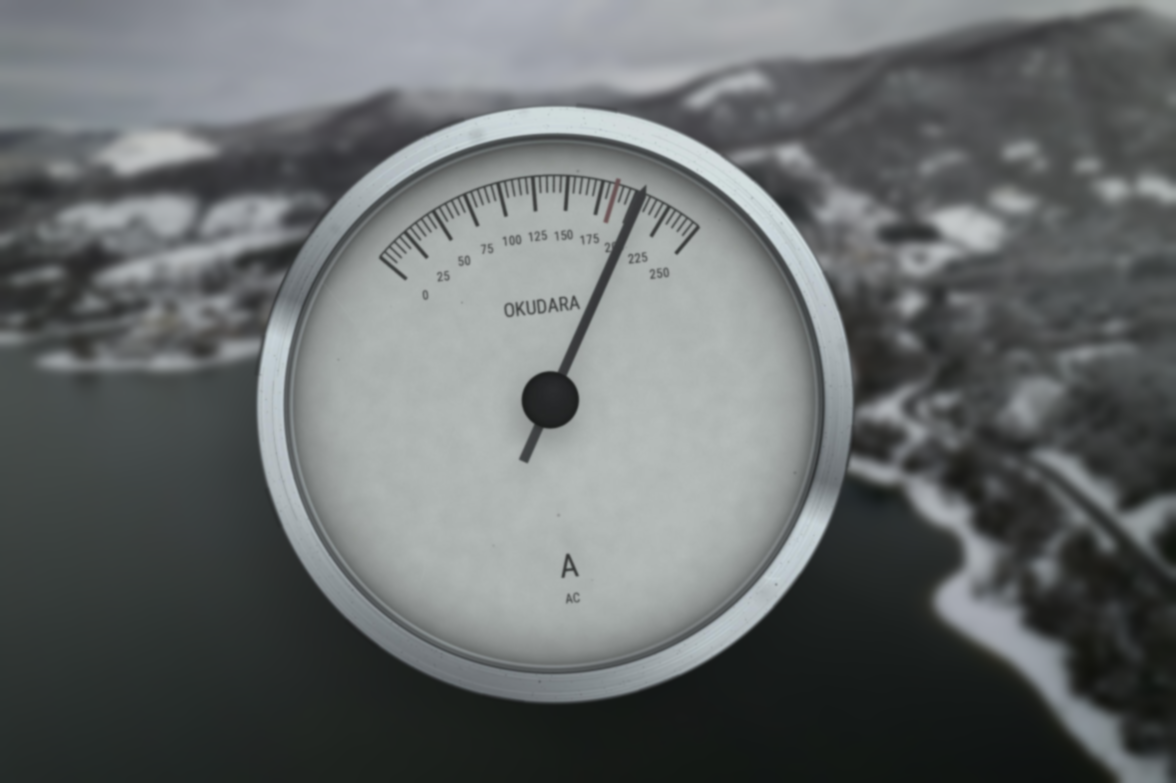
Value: 205A
